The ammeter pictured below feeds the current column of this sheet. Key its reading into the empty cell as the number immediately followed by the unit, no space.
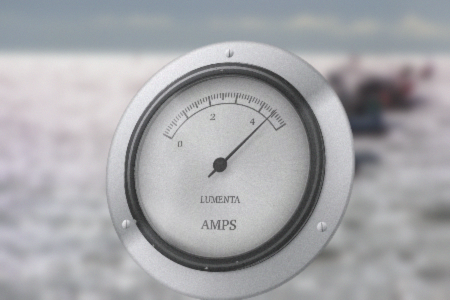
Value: 4.5A
